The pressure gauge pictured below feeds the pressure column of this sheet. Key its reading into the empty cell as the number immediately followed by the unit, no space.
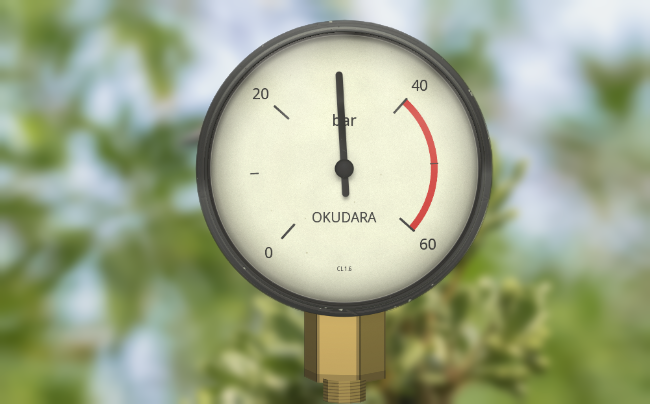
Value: 30bar
